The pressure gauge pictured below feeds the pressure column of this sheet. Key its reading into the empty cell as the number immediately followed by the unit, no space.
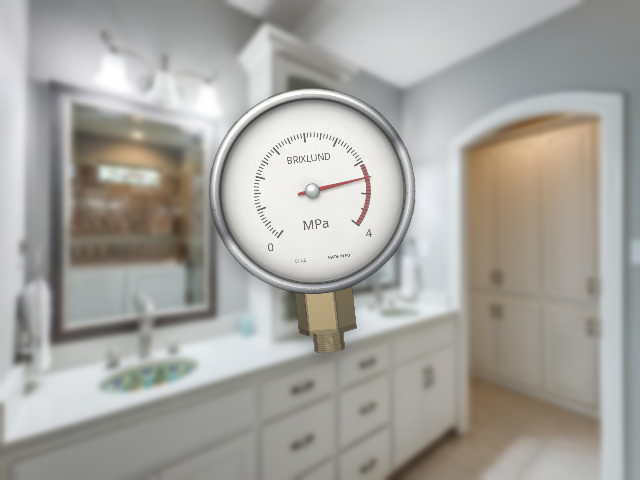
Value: 3.25MPa
